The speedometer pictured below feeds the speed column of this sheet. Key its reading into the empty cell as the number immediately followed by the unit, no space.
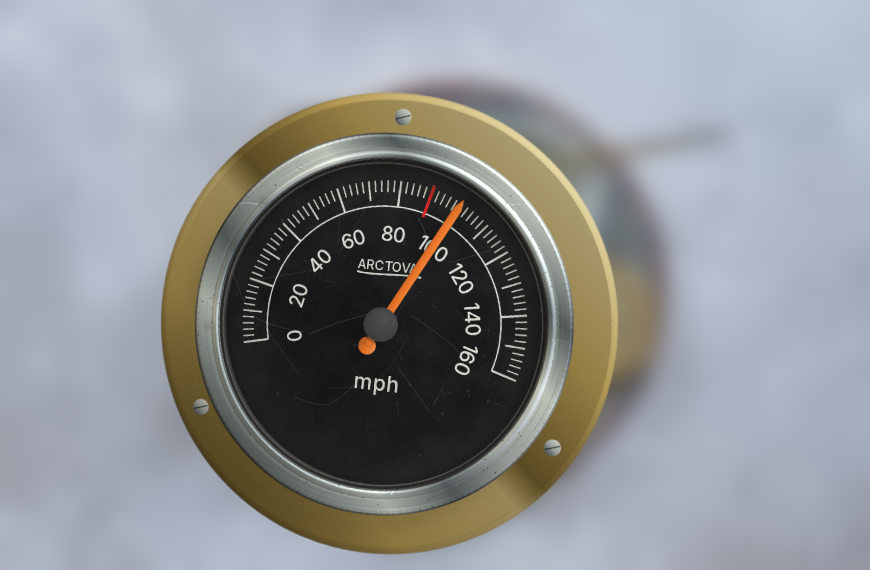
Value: 100mph
